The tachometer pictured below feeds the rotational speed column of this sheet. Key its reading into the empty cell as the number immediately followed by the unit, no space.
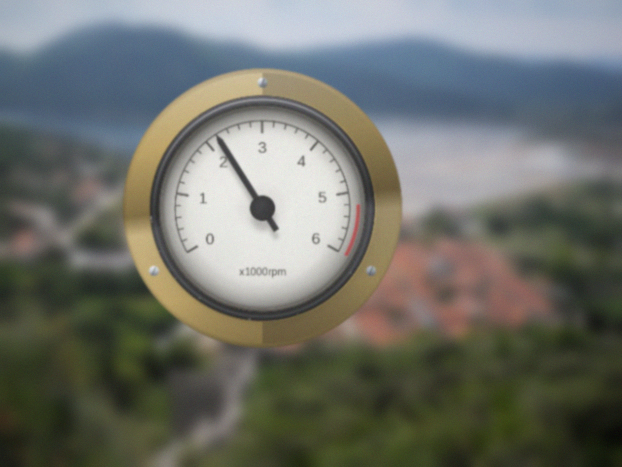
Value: 2200rpm
